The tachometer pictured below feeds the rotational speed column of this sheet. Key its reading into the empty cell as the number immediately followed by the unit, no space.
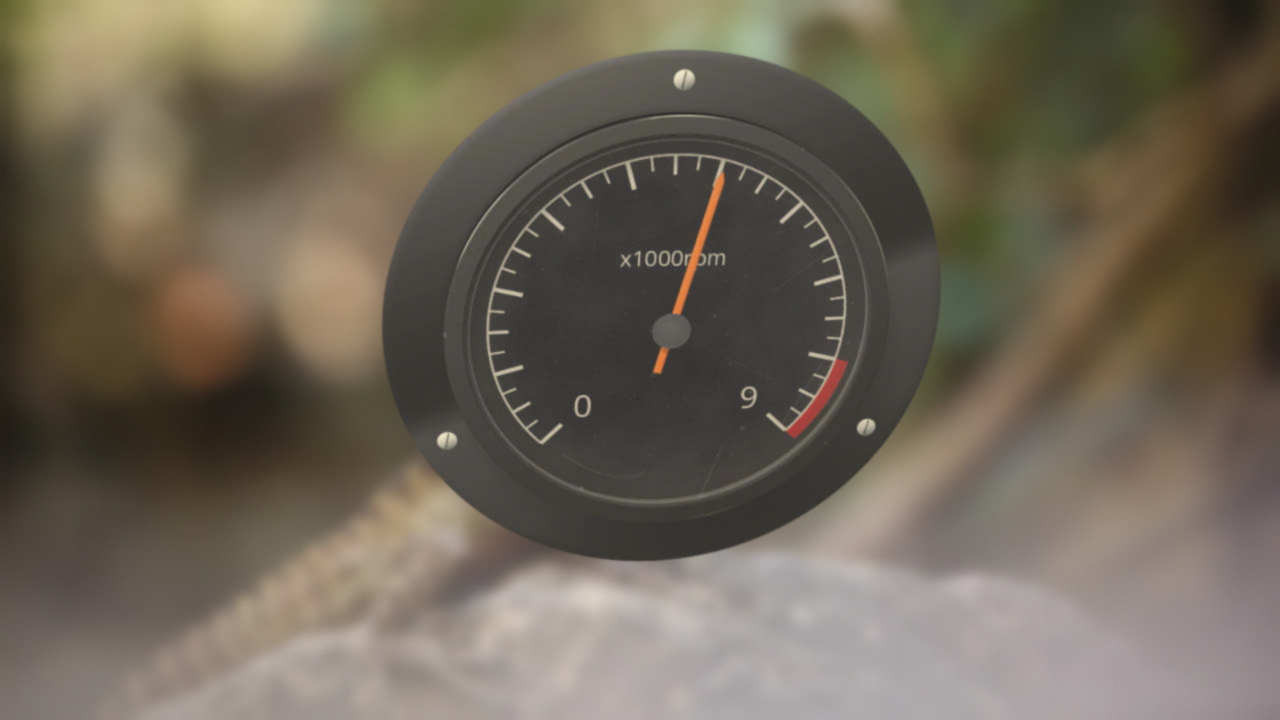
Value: 5000rpm
